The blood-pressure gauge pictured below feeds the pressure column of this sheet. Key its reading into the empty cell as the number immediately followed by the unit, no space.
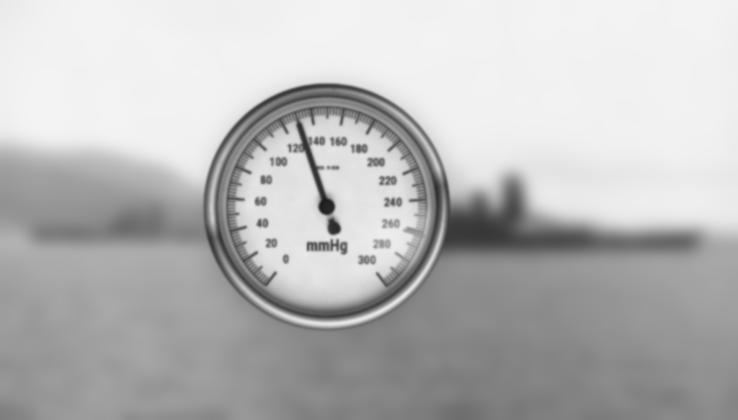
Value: 130mmHg
